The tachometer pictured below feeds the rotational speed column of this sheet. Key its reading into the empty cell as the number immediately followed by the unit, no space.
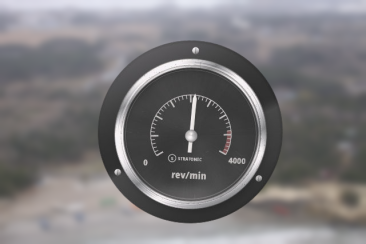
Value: 2100rpm
